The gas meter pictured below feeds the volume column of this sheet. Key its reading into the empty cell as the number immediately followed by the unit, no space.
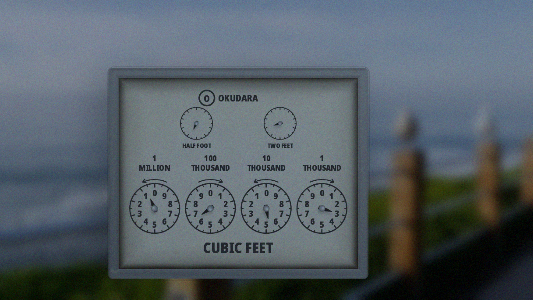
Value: 65300ft³
